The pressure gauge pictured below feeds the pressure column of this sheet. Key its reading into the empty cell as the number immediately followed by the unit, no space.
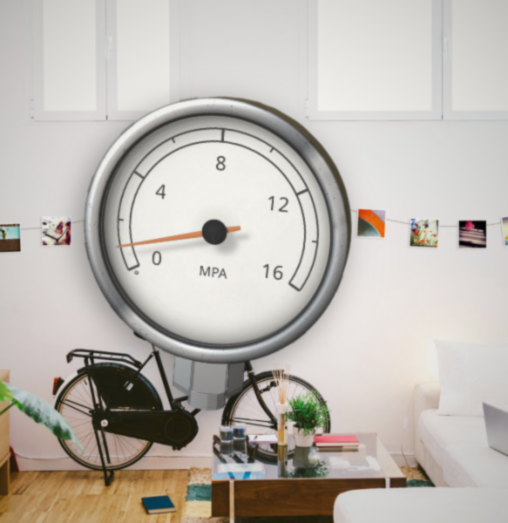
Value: 1MPa
